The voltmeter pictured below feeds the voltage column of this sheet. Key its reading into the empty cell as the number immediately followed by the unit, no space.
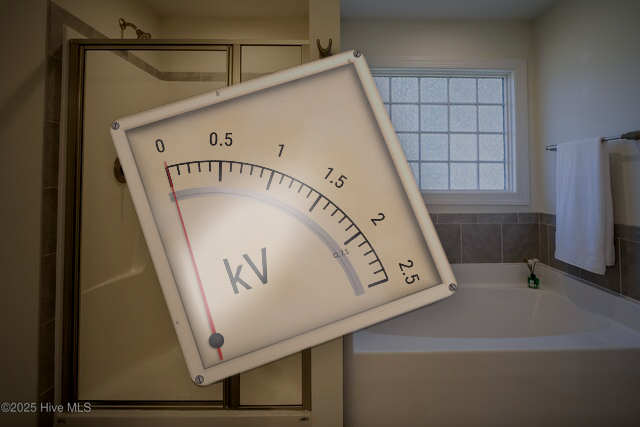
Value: 0kV
